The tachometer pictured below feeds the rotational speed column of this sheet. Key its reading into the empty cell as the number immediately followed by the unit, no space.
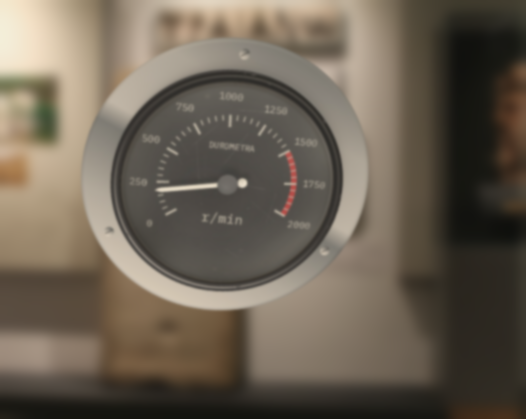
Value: 200rpm
